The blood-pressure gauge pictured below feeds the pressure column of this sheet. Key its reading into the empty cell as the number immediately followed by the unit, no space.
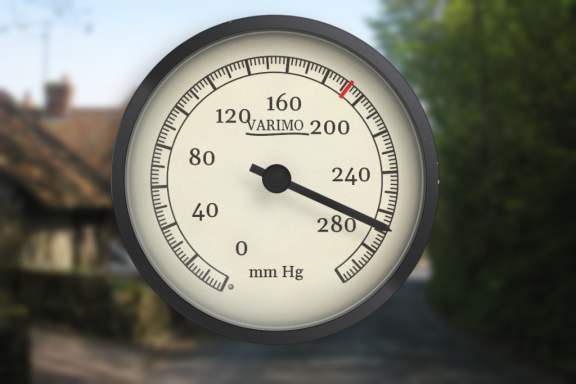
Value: 268mmHg
